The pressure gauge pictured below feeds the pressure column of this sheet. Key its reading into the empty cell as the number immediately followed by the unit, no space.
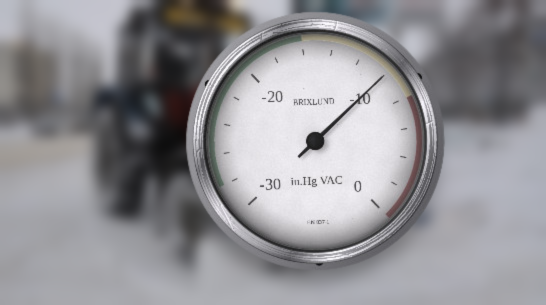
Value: -10inHg
